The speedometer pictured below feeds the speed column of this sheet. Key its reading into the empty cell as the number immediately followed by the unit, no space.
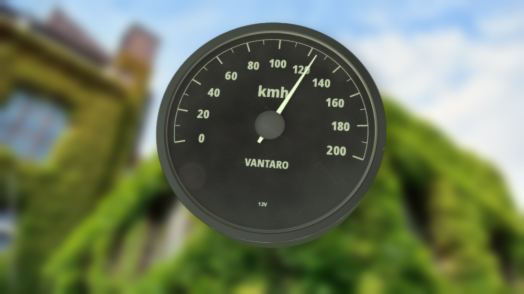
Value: 125km/h
